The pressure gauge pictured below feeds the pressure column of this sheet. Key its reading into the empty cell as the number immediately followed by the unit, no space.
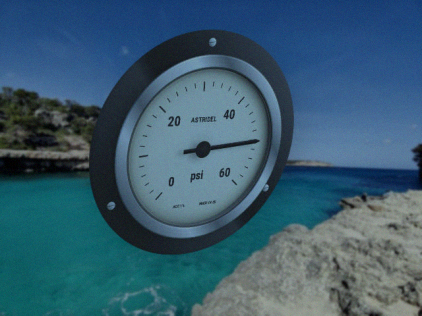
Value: 50psi
